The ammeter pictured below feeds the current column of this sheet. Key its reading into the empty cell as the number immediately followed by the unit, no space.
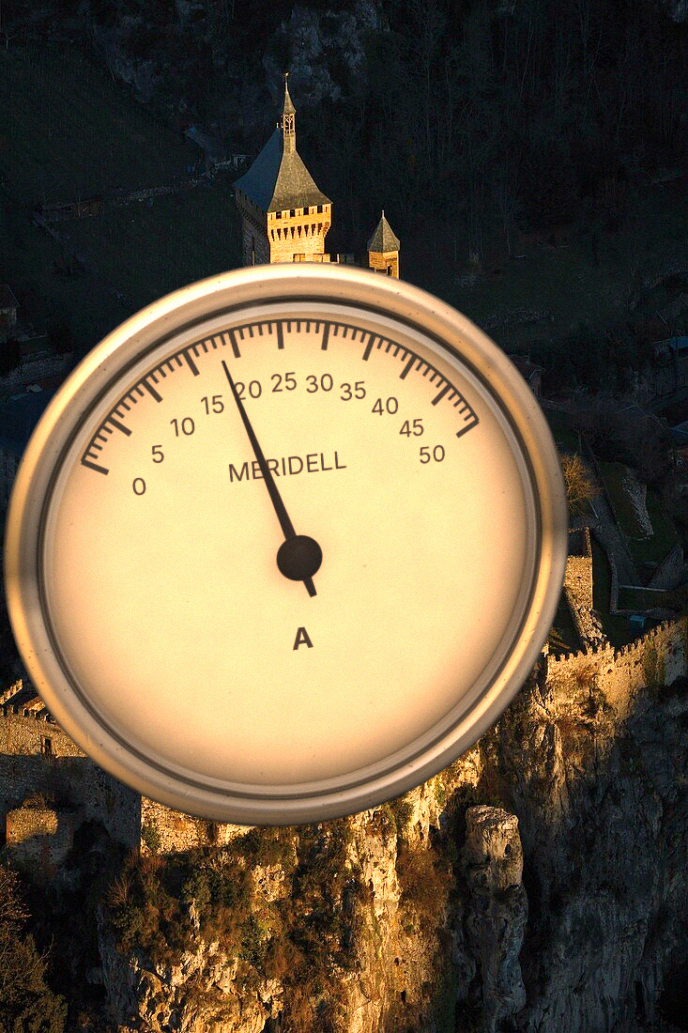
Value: 18A
